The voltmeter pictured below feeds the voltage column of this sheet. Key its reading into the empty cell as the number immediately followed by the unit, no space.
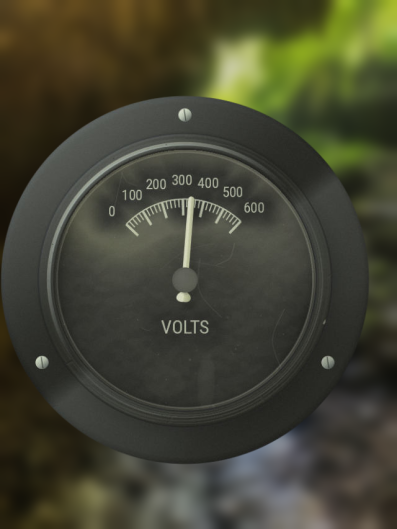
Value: 340V
